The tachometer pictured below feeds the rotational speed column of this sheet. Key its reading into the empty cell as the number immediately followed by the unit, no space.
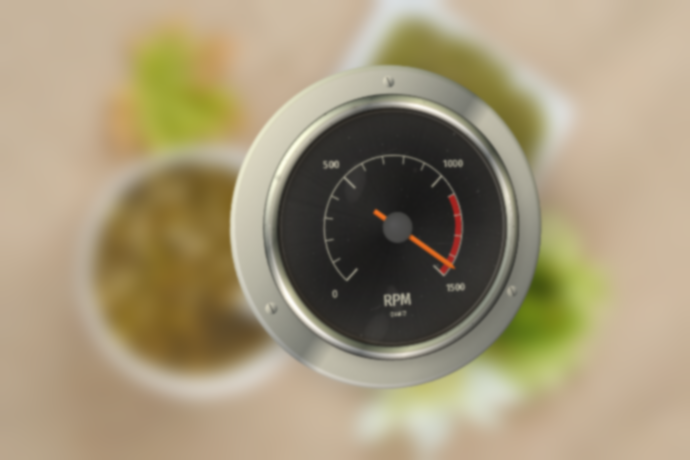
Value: 1450rpm
